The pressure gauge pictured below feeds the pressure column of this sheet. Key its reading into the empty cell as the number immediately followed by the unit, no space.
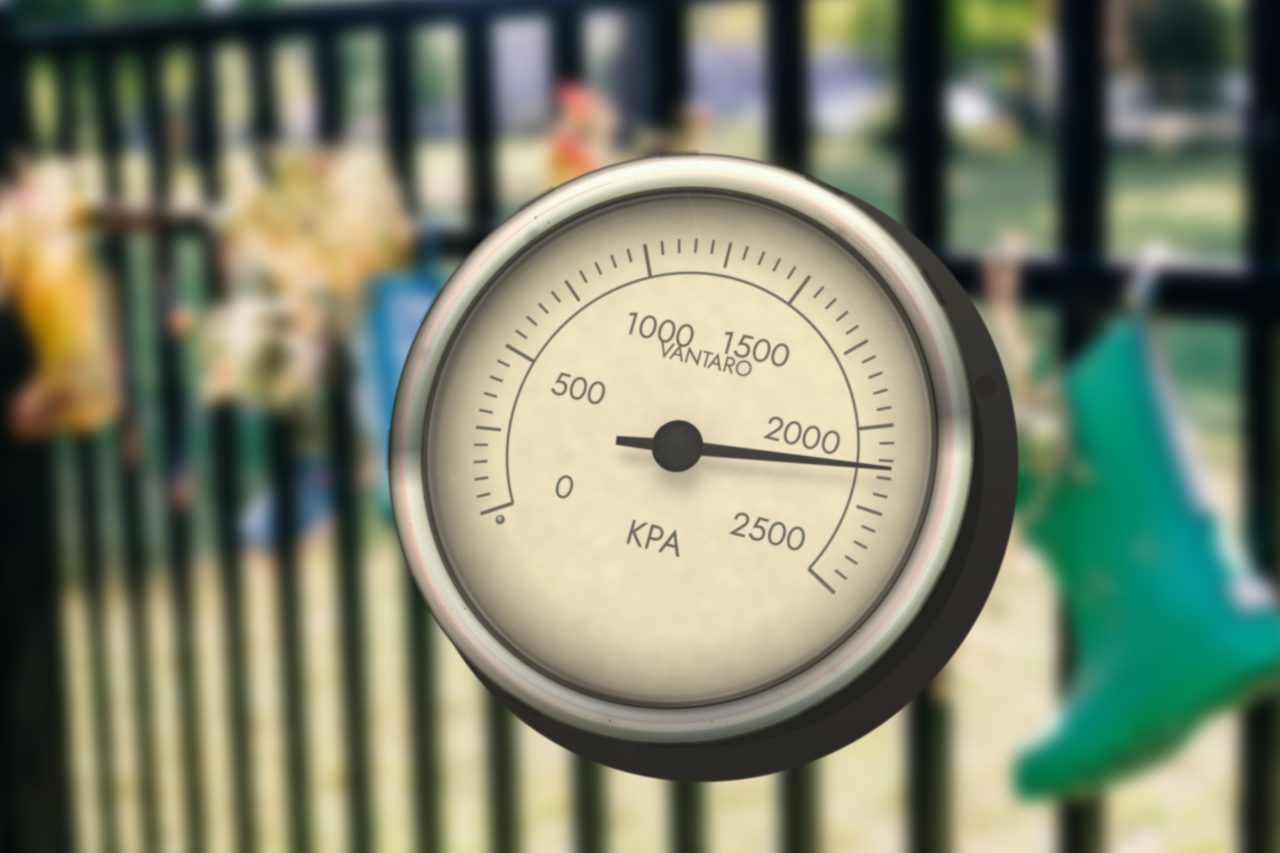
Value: 2125kPa
